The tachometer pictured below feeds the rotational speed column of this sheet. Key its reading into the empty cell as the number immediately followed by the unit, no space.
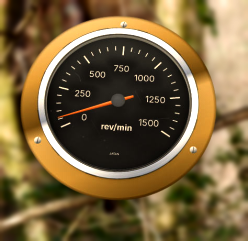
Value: 50rpm
